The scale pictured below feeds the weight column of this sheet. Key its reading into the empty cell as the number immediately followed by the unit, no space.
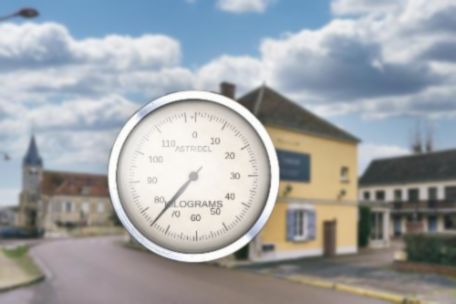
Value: 75kg
